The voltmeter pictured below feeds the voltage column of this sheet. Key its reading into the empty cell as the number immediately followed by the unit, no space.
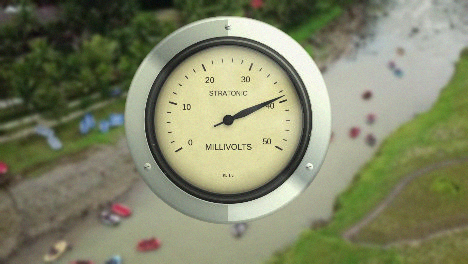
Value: 39mV
